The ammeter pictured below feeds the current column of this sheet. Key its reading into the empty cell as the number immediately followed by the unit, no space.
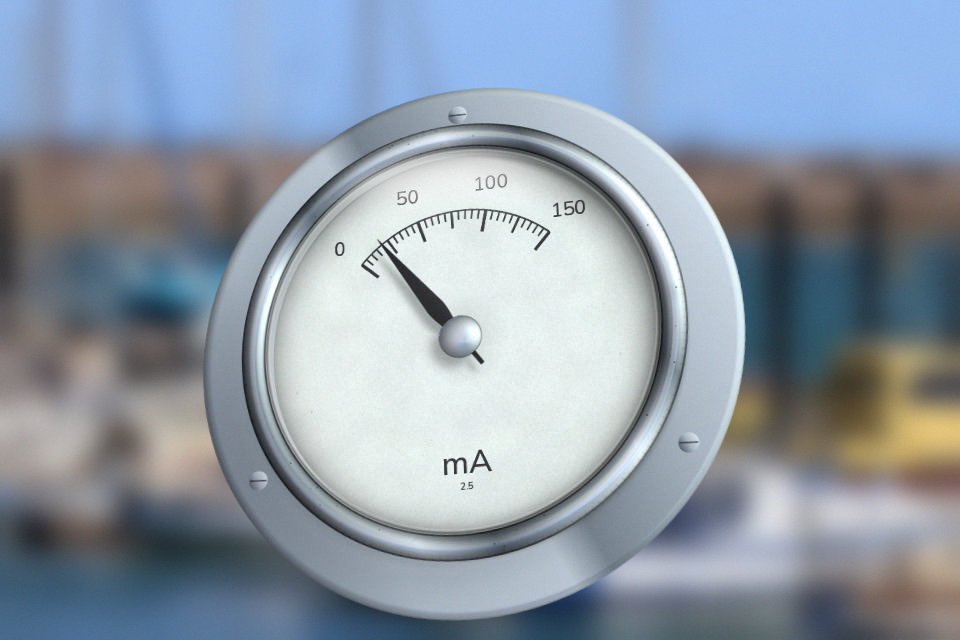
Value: 20mA
